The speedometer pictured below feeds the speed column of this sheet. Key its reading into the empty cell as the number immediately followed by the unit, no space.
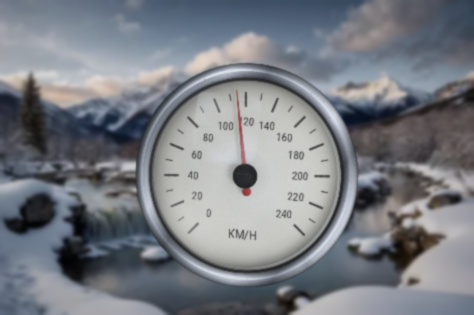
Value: 115km/h
